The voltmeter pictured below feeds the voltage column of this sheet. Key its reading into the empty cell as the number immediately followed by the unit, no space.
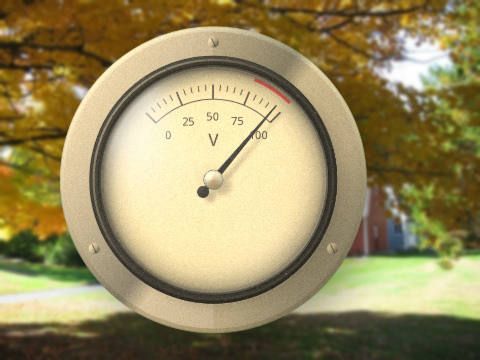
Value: 95V
